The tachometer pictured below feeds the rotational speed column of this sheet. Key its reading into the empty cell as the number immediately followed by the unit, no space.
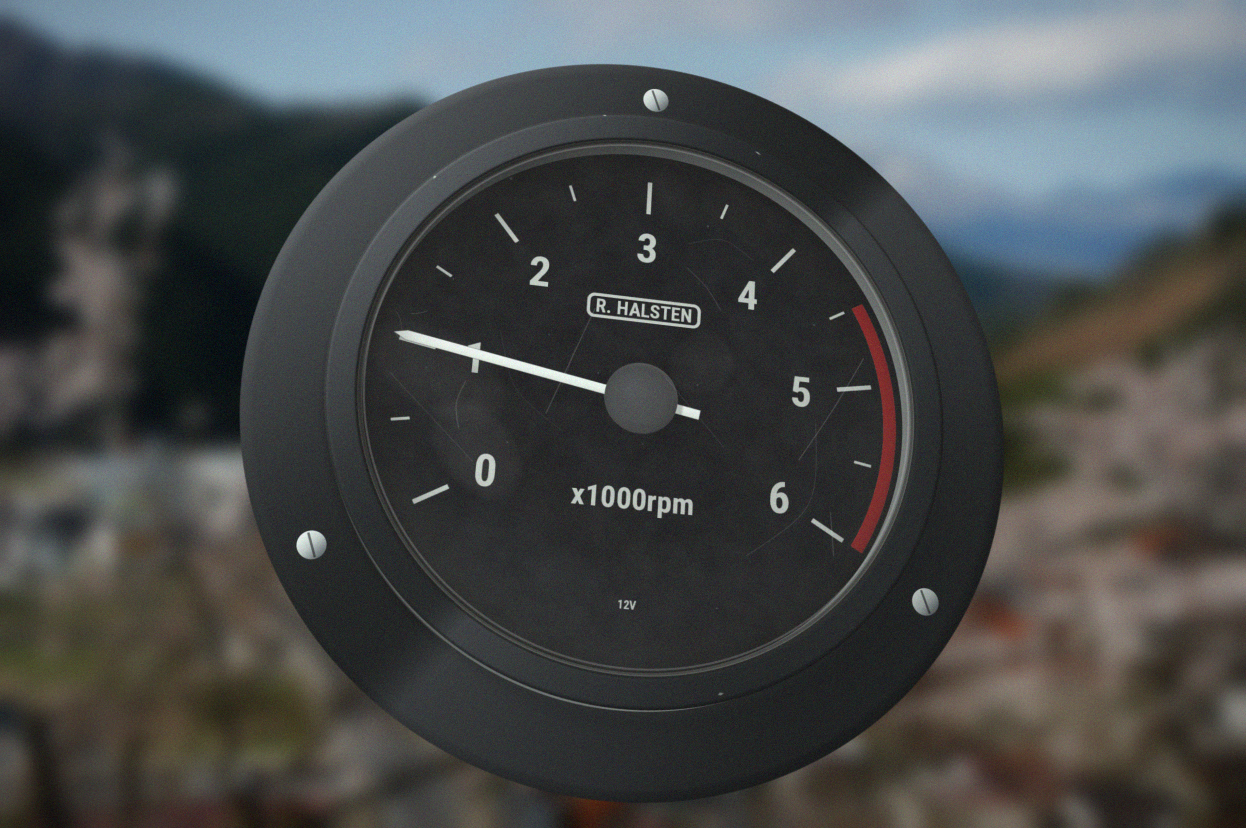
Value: 1000rpm
